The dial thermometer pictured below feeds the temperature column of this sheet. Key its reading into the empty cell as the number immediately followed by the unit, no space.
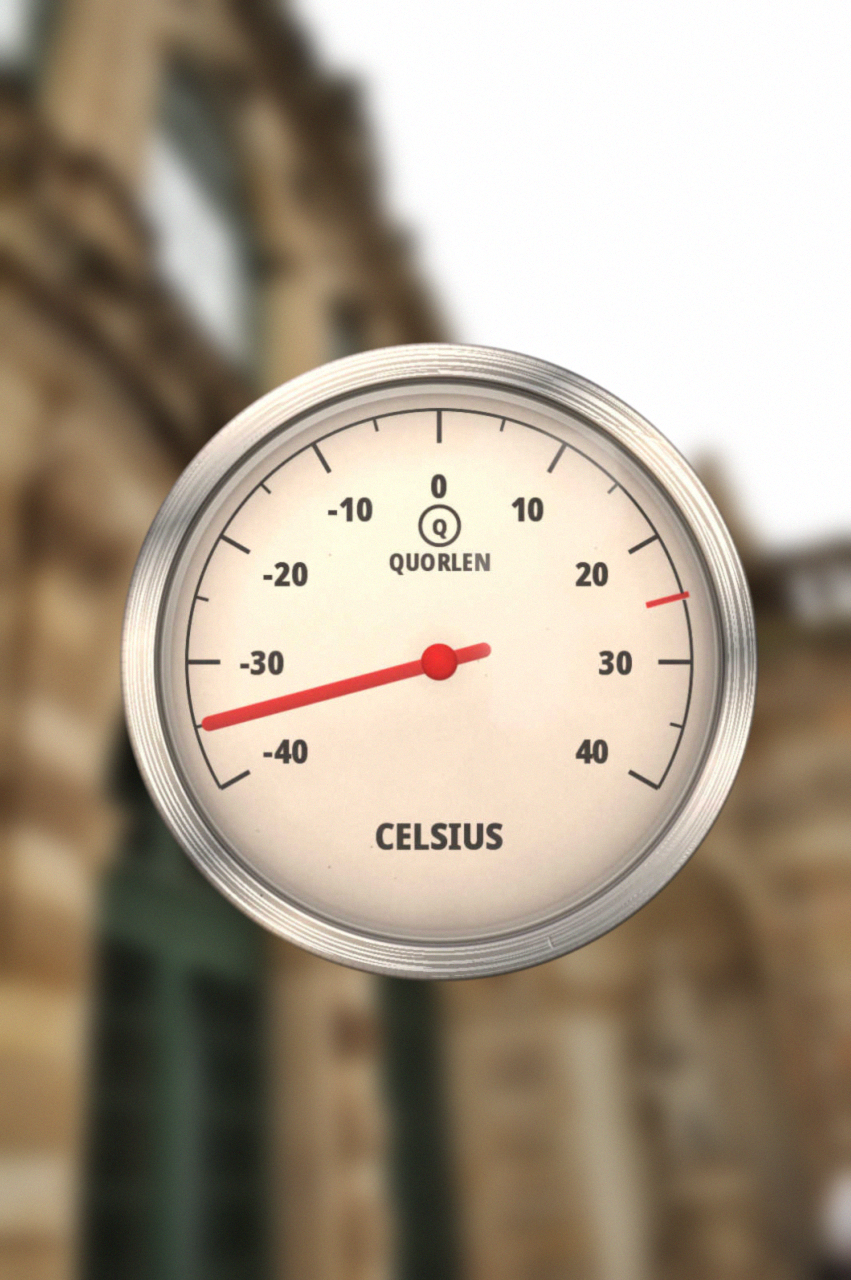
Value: -35°C
